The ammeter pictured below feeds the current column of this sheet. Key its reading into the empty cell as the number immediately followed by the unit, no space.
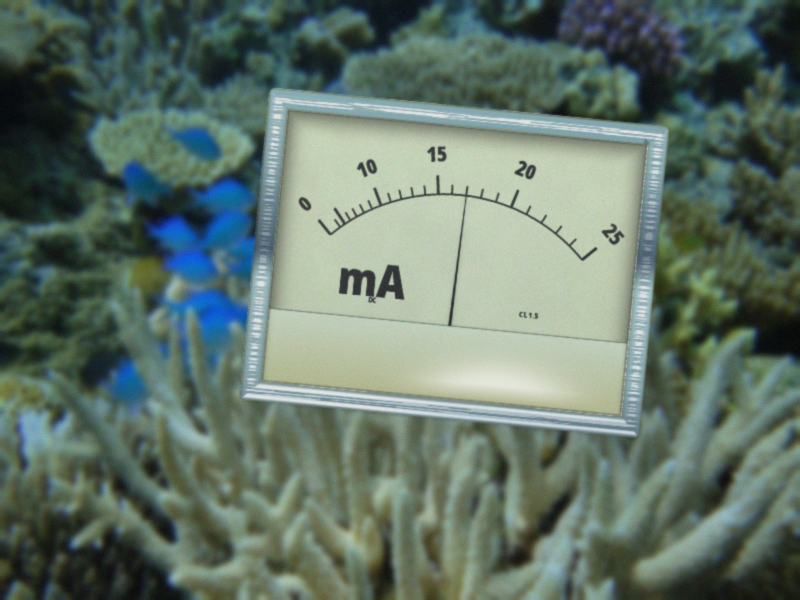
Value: 17mA
